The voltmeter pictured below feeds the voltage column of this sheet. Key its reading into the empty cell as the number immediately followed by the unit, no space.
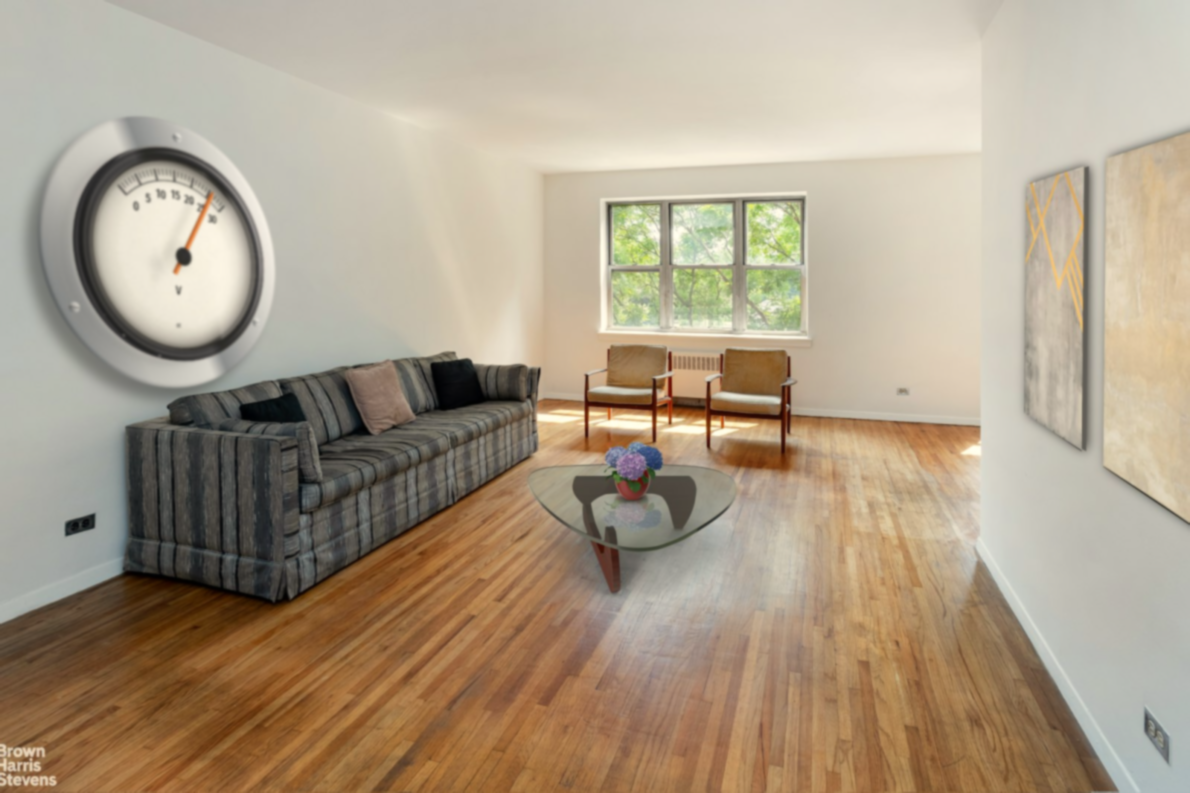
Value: 25V
